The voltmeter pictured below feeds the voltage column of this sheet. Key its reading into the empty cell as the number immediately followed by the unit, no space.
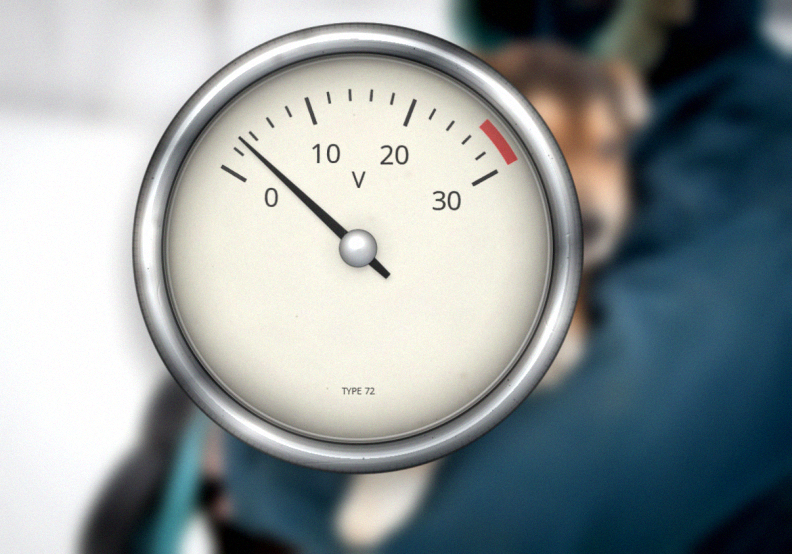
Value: 3V
